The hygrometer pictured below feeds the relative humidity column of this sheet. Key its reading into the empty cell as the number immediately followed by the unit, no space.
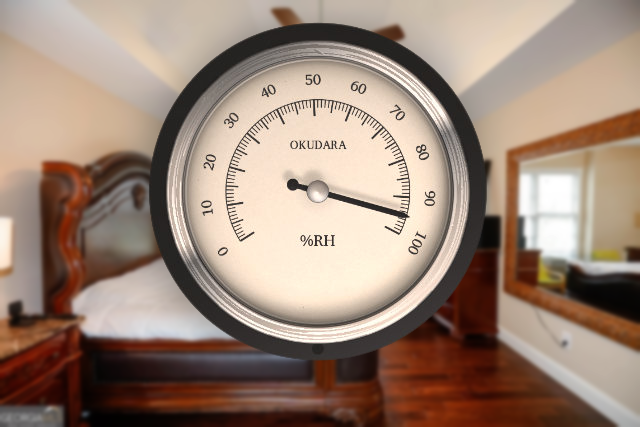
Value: 95%
